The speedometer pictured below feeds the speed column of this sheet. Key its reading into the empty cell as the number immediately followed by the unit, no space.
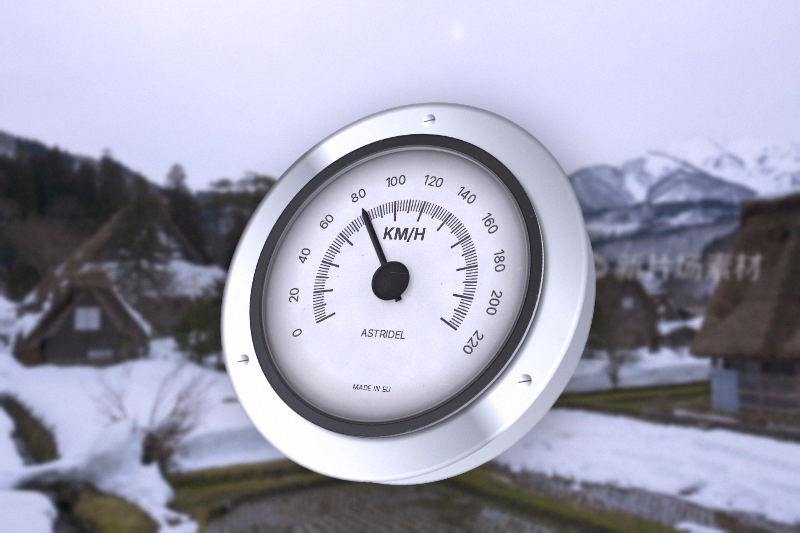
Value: 80km/h
